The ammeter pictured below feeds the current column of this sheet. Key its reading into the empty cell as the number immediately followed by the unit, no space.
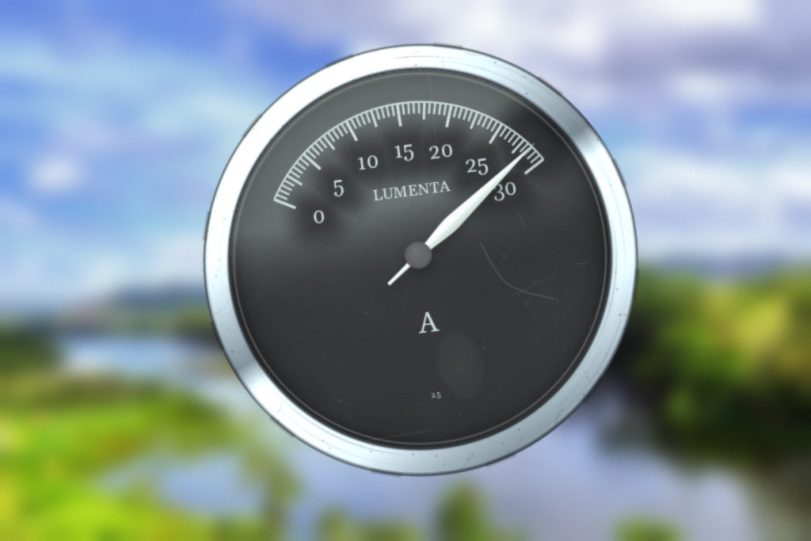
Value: 28.5A
